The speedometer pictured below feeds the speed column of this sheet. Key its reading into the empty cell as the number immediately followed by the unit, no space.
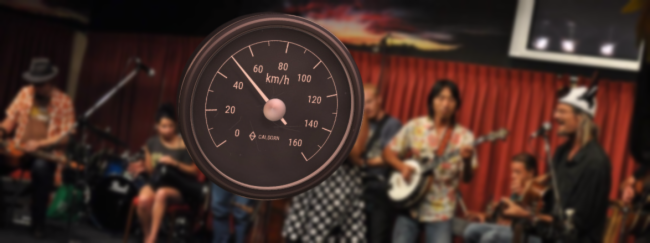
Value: 50km/h
